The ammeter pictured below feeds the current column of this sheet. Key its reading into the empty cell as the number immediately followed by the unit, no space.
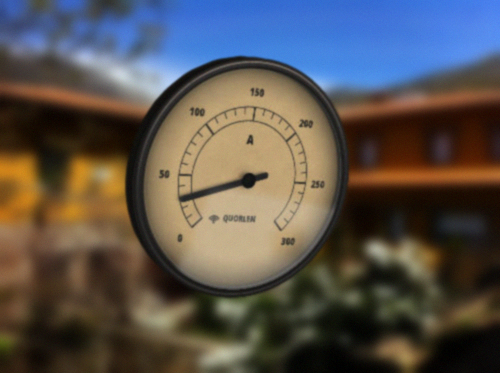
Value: 30A
